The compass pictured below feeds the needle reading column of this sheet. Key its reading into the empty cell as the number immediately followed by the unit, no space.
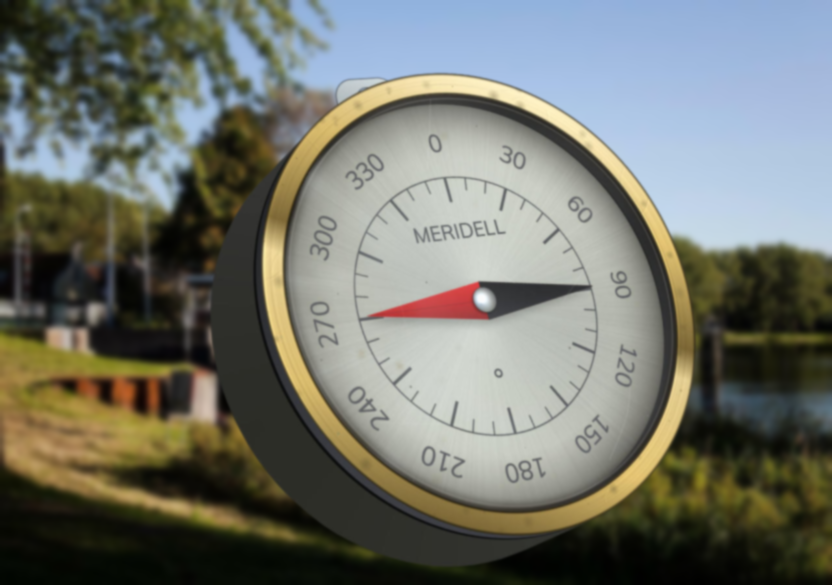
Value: 270°
